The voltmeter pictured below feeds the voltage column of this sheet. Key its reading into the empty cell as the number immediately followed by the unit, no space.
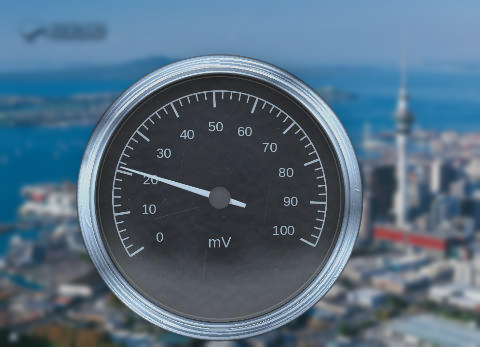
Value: 21mV
